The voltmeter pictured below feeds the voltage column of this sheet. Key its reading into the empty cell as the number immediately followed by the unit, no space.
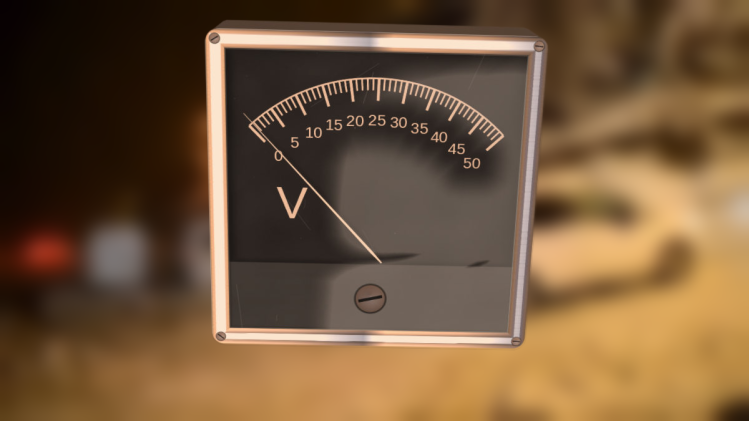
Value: 1V
